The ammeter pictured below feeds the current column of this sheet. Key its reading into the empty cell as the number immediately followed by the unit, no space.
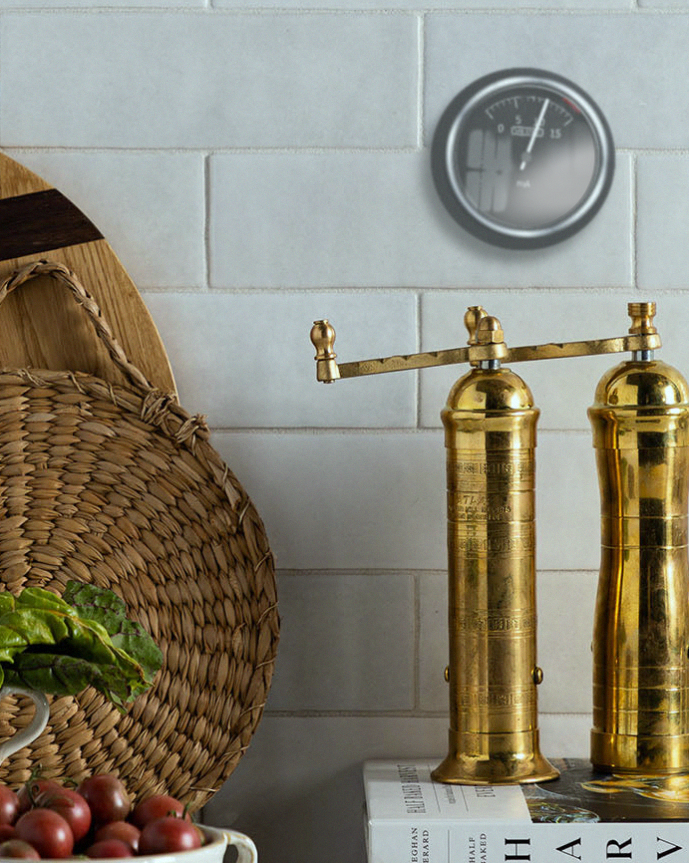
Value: 10mA
